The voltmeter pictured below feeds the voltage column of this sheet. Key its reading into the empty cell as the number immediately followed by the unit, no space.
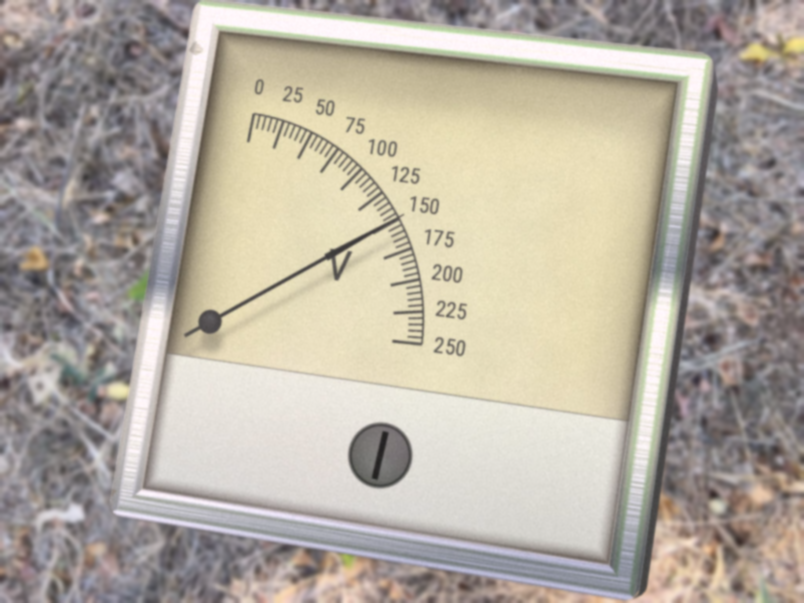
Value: 150V
